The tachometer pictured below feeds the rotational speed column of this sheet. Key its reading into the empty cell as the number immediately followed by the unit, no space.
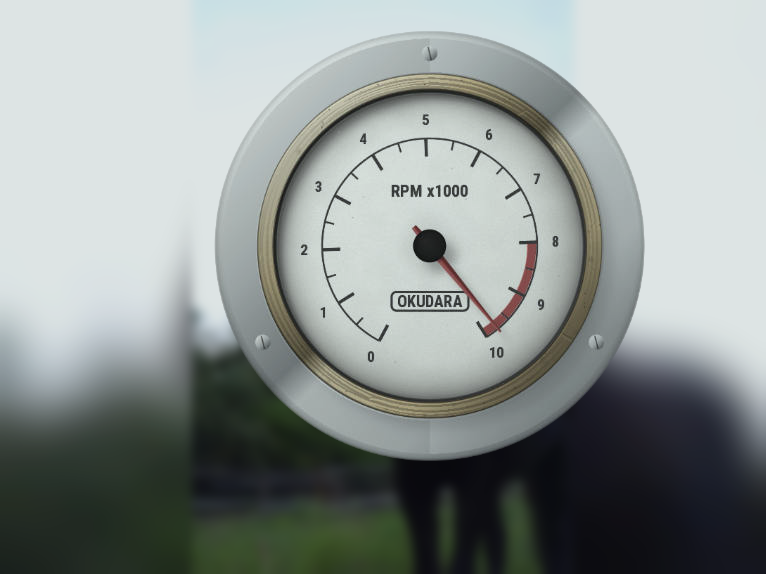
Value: 9750rpm
